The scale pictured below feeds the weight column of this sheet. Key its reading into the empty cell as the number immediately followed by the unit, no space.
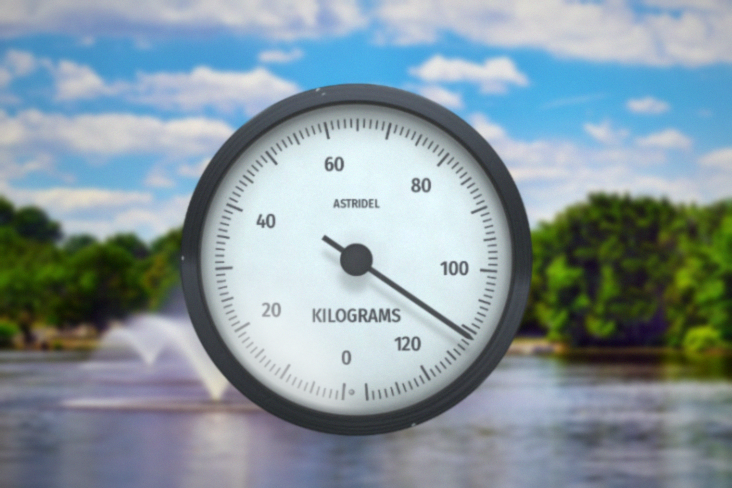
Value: 111kg
